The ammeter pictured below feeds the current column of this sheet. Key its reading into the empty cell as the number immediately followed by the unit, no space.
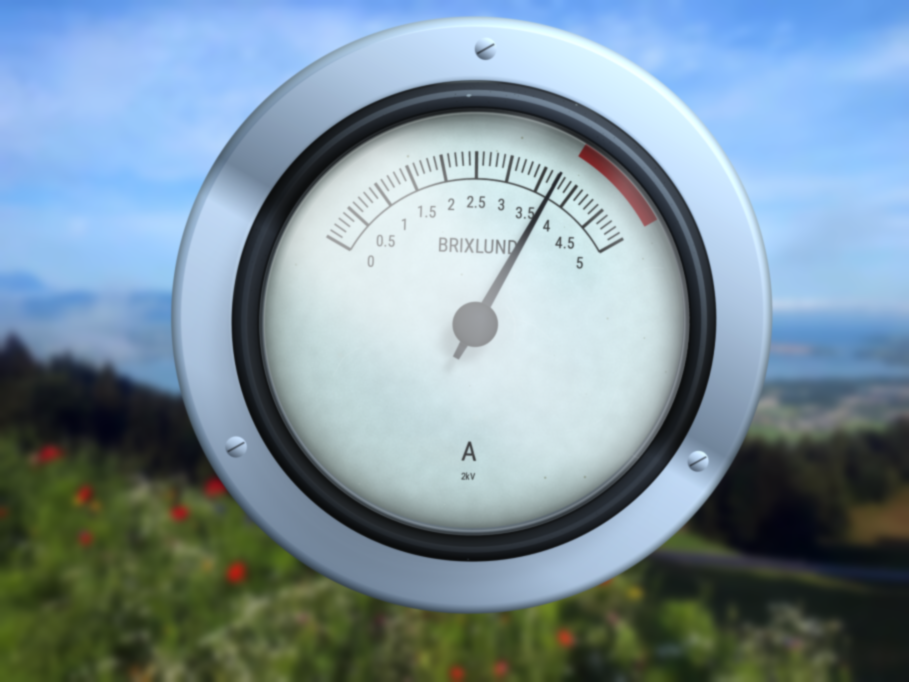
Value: 3.7A
